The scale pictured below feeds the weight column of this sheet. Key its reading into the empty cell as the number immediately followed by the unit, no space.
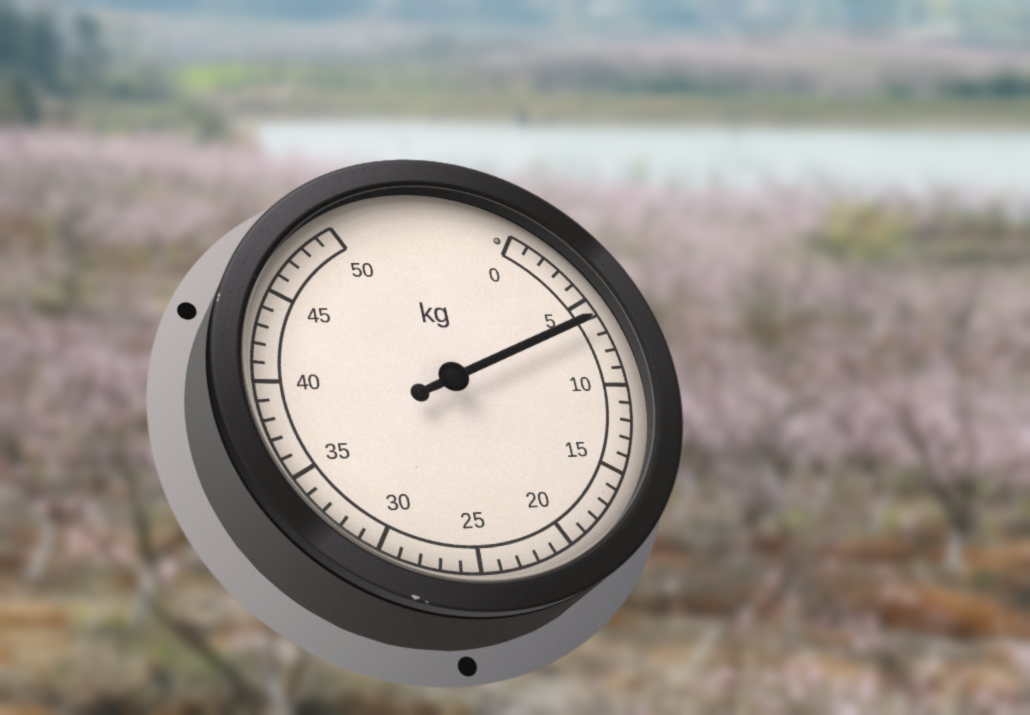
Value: 6kg
